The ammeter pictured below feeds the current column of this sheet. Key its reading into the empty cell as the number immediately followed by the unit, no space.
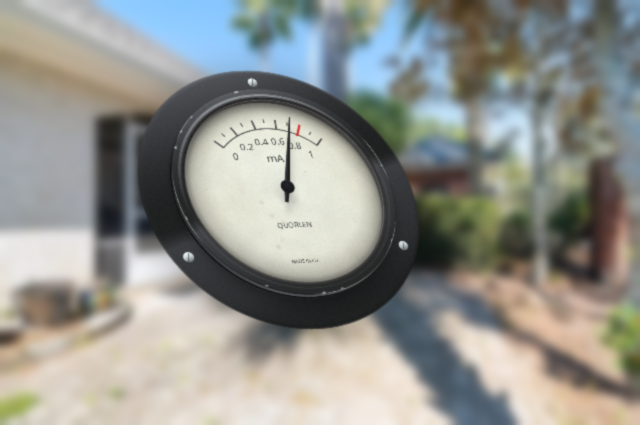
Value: 0.7mA
